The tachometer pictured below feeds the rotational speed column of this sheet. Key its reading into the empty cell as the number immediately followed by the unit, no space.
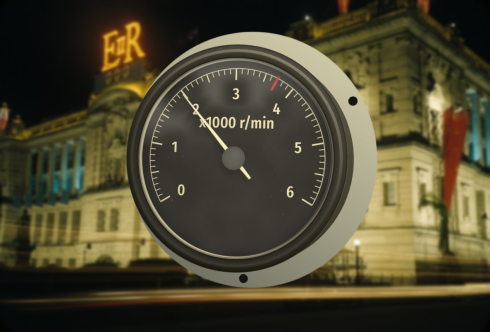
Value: 2000rpm
